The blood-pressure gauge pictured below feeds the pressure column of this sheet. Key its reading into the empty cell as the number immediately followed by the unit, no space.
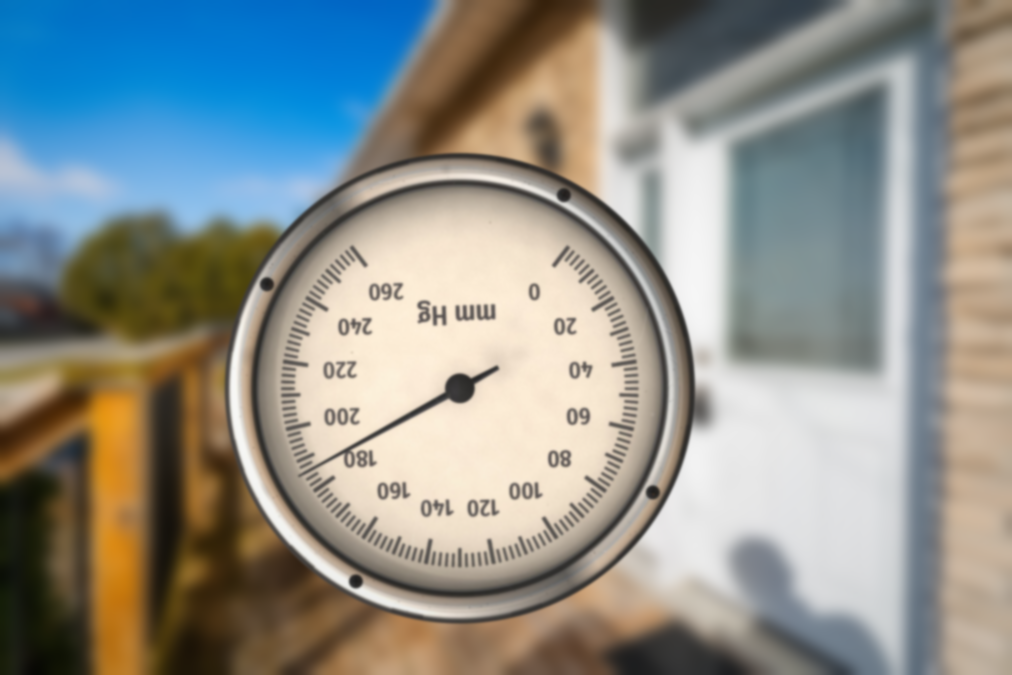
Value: 186mmHg
